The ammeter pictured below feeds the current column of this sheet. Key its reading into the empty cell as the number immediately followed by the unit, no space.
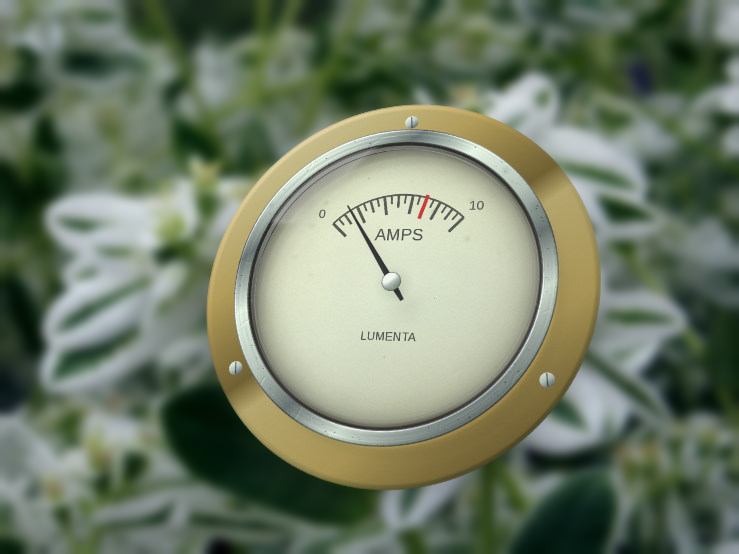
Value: 1.5A
